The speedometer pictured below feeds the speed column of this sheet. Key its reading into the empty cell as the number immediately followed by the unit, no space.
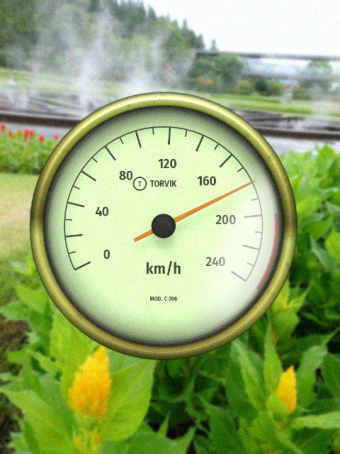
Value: 180km/h
